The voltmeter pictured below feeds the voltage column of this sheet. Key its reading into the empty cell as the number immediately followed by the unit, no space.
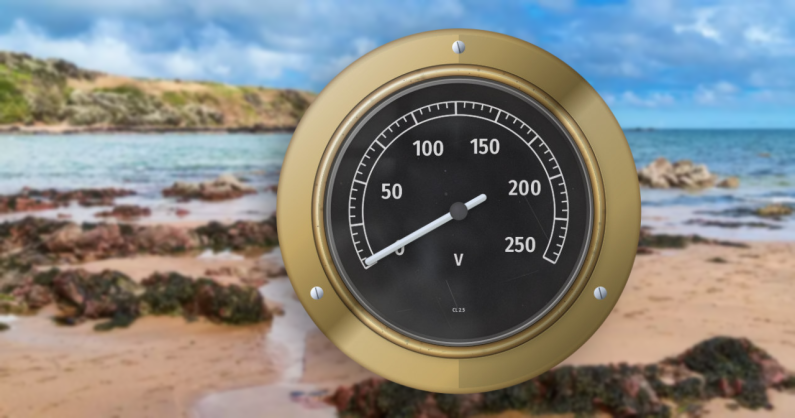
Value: 2.5V
